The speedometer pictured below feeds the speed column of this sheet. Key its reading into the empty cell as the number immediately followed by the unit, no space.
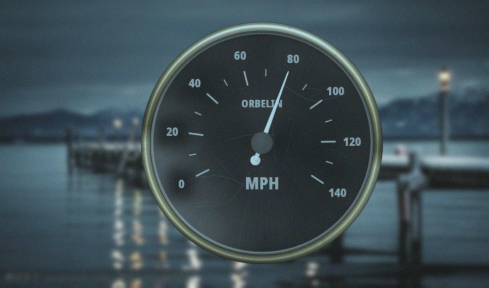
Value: 80mph
